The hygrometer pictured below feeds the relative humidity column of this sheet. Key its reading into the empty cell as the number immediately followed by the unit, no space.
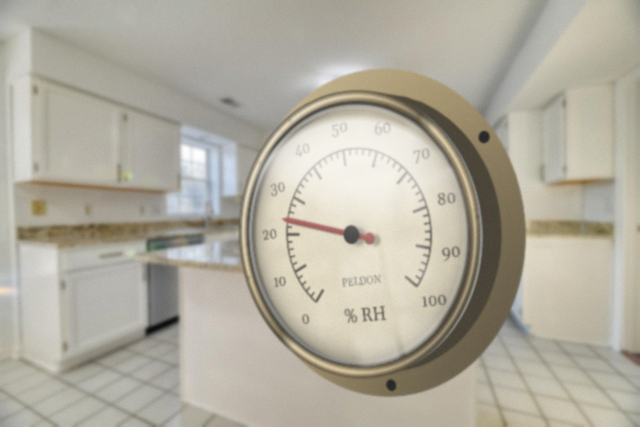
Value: 24%
